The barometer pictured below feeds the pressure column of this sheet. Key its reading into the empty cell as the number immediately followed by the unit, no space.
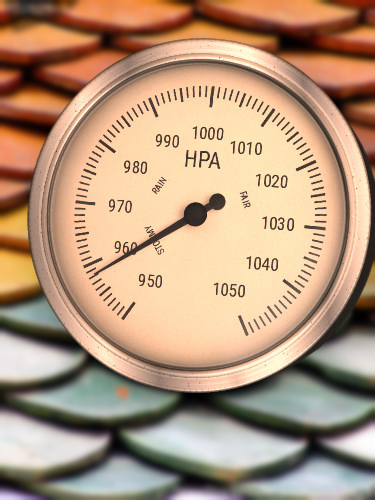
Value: 958hPa
